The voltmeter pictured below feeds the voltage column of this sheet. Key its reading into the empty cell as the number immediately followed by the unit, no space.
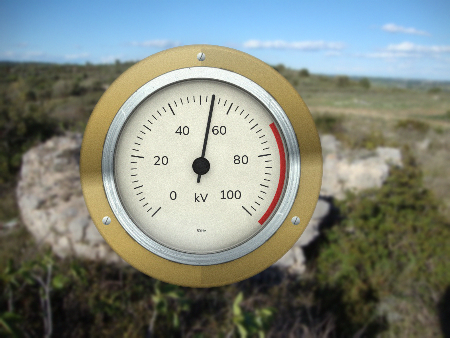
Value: 54kV
